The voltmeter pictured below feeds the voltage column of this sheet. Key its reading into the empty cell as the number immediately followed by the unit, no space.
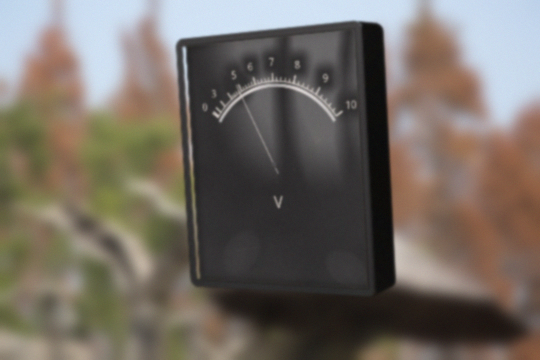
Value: 5V
